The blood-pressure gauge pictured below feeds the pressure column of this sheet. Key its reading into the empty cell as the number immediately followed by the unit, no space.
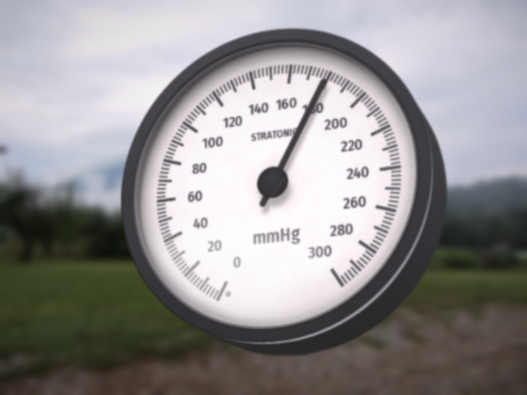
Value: 180mmHg
